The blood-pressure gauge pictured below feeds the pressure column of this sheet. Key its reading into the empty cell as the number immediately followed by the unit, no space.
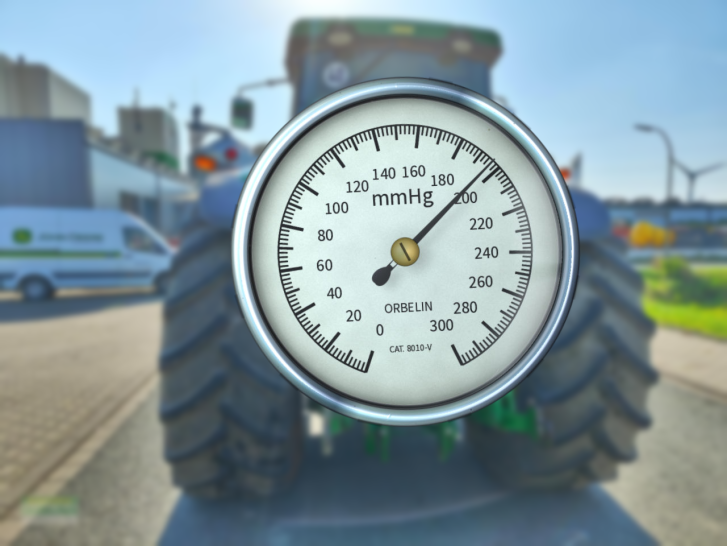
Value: 196mmHg
